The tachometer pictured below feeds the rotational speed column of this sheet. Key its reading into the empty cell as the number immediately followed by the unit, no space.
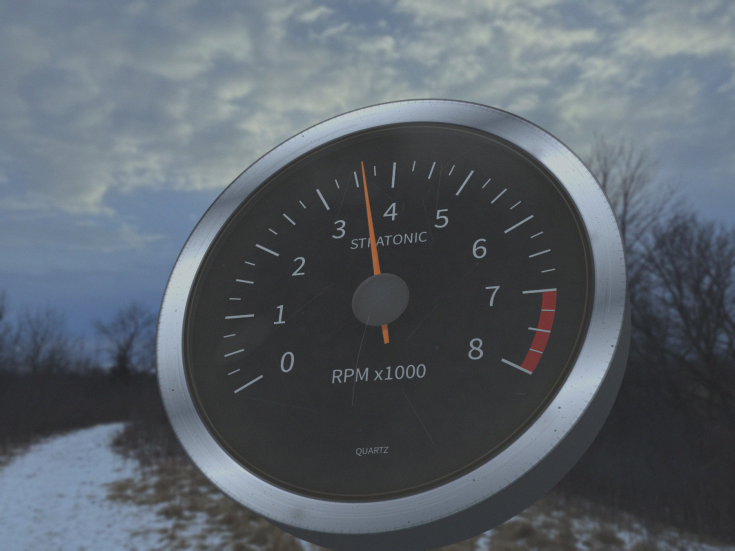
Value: 3625rpm
